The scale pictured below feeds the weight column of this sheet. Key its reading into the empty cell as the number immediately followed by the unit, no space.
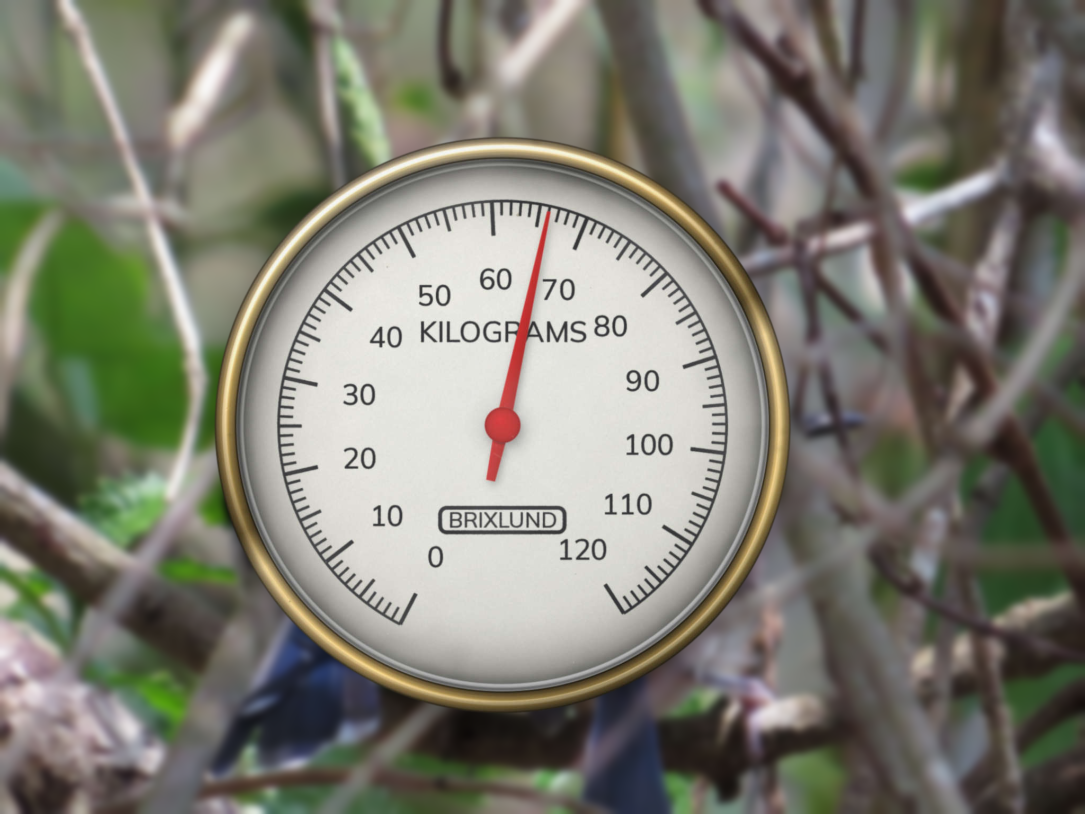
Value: 66kg
